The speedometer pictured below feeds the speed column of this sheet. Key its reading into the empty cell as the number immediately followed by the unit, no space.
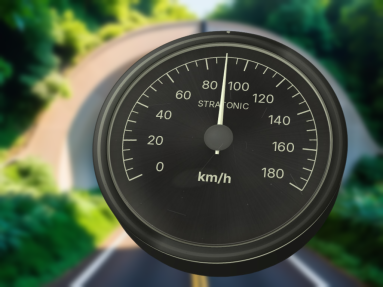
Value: 90km/h
